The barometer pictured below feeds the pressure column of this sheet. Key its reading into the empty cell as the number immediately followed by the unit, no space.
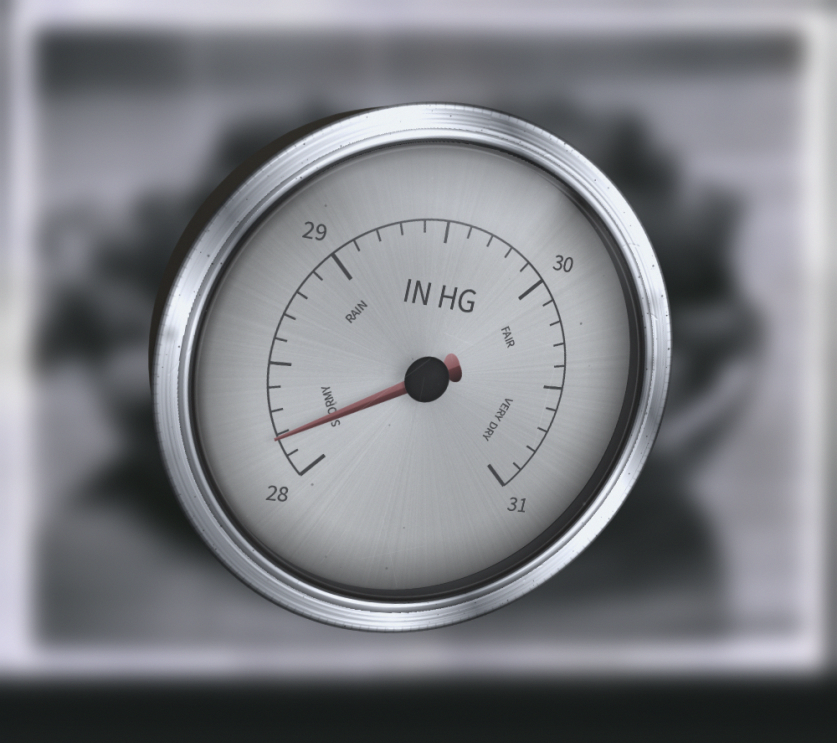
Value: 28.2inHg
